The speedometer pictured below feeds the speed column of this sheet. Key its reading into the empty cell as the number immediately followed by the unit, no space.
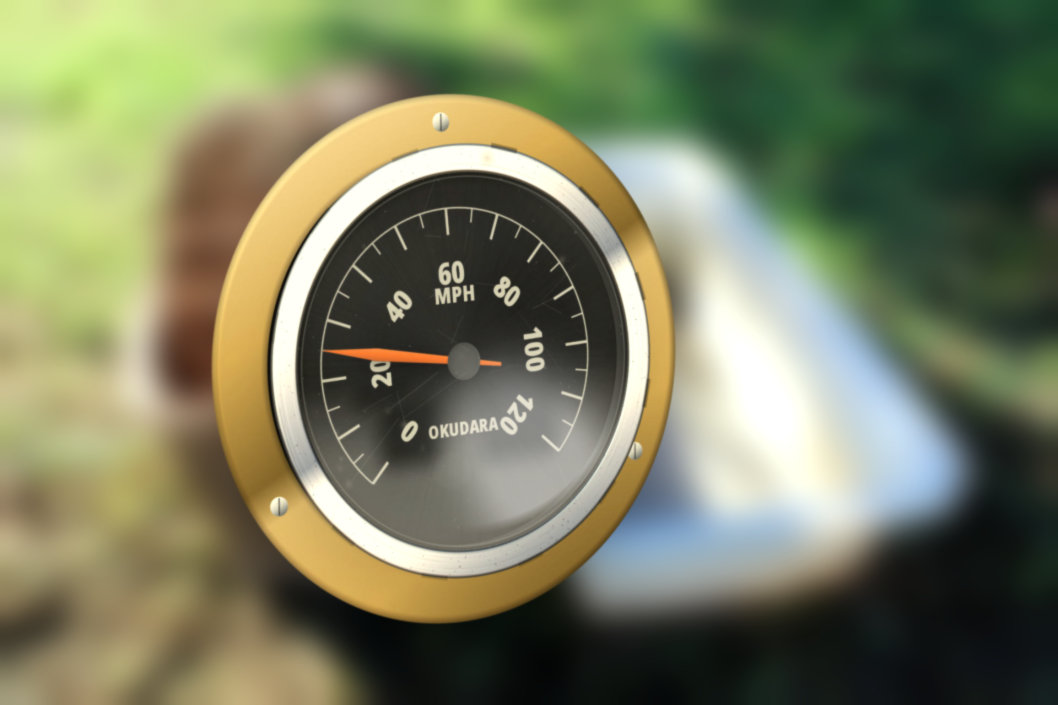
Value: 25mph
